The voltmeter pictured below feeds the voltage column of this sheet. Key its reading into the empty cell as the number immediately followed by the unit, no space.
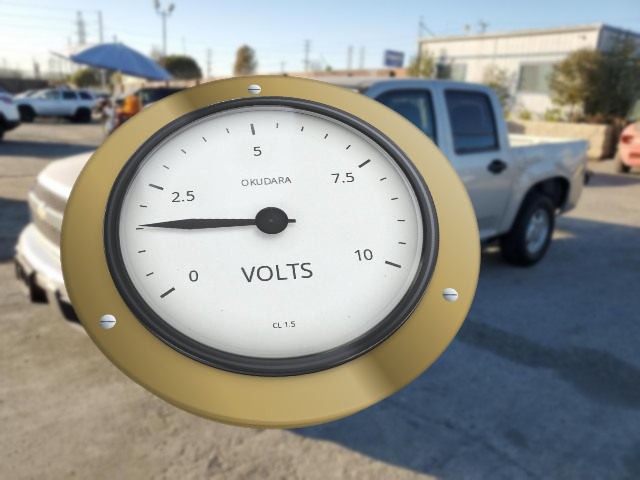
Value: 1.5V
